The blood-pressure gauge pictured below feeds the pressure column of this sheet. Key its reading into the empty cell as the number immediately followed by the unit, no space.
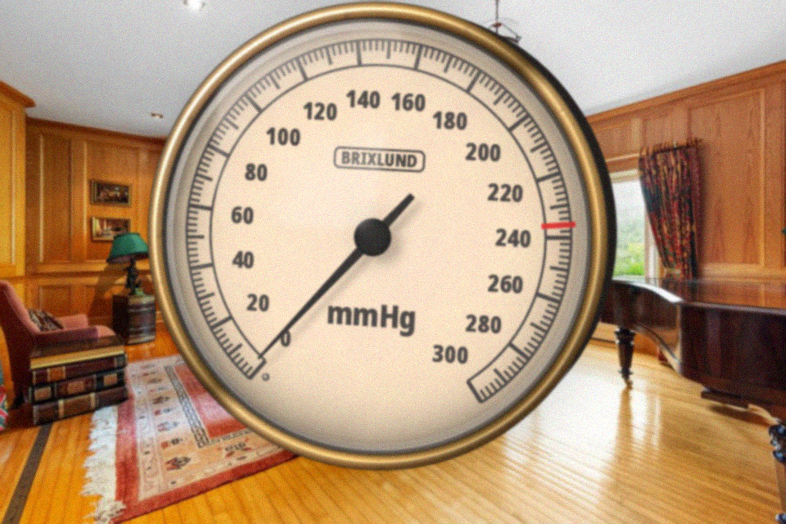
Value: 2mmHg
